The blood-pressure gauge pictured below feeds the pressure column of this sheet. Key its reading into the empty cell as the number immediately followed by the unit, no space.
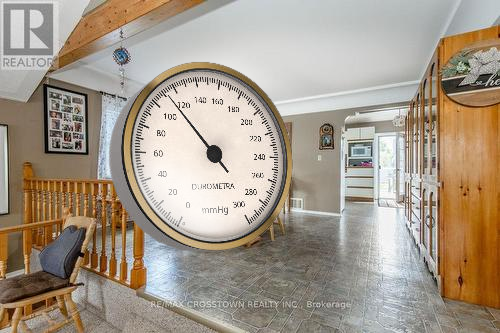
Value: 110mmHg
